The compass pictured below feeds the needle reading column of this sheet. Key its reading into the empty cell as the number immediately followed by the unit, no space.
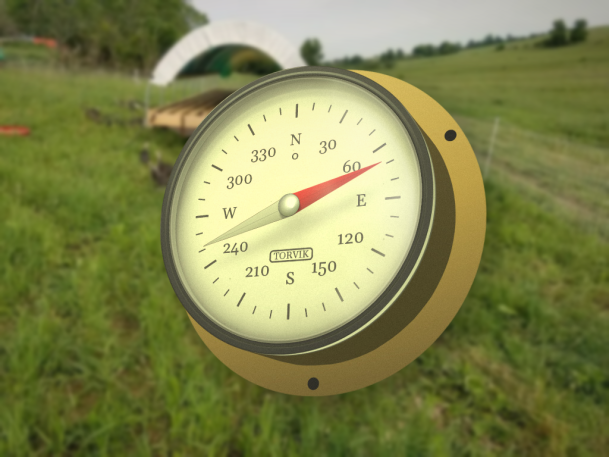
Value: 70°
